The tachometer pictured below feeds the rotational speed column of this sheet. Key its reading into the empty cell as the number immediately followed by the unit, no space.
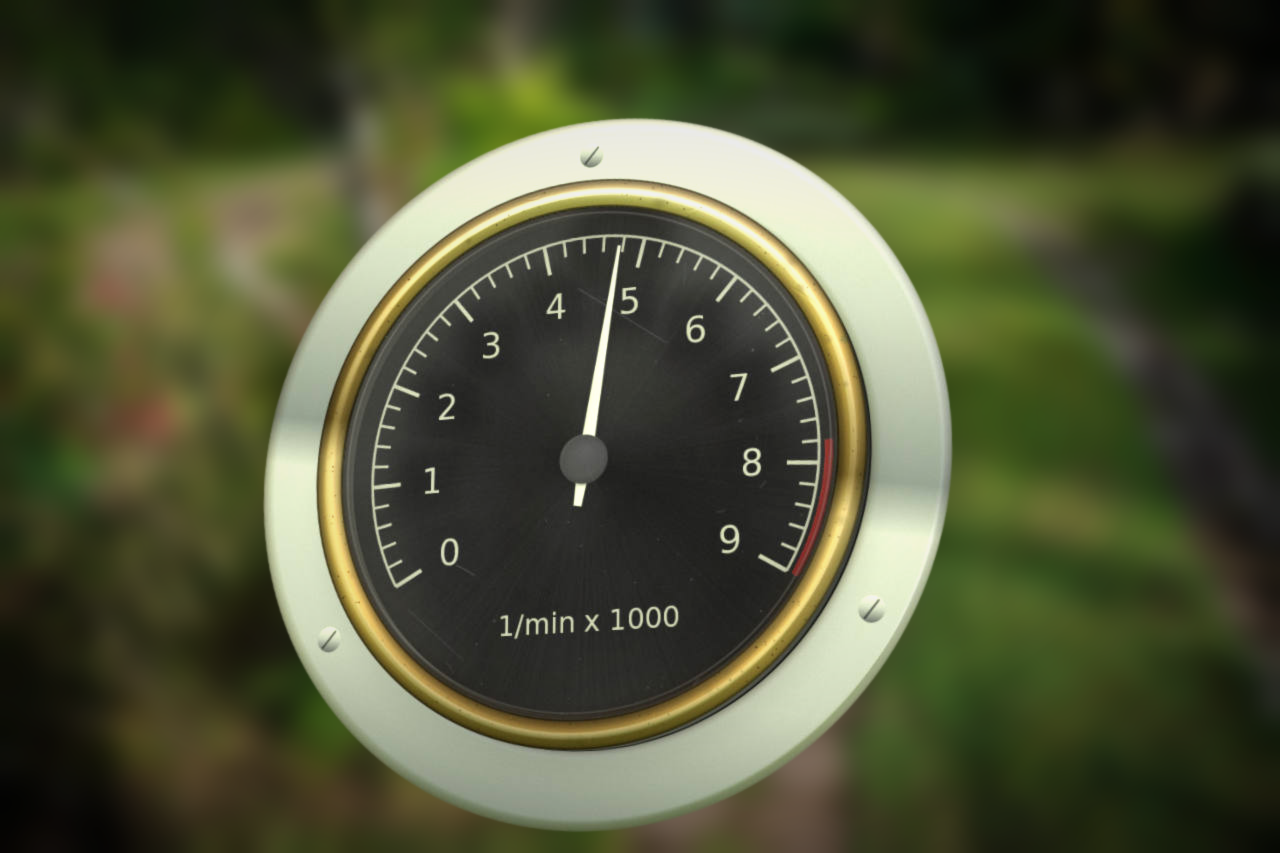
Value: 4800rpm
